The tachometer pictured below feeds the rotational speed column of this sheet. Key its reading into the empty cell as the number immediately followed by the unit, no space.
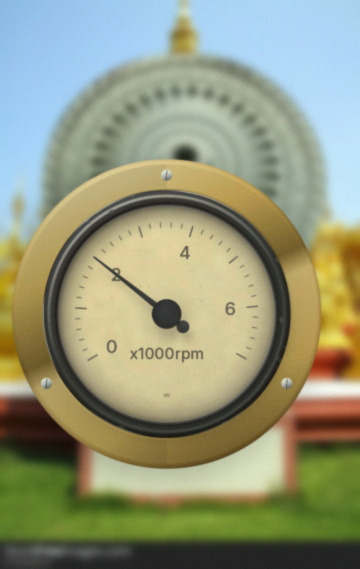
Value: 2000rpm
